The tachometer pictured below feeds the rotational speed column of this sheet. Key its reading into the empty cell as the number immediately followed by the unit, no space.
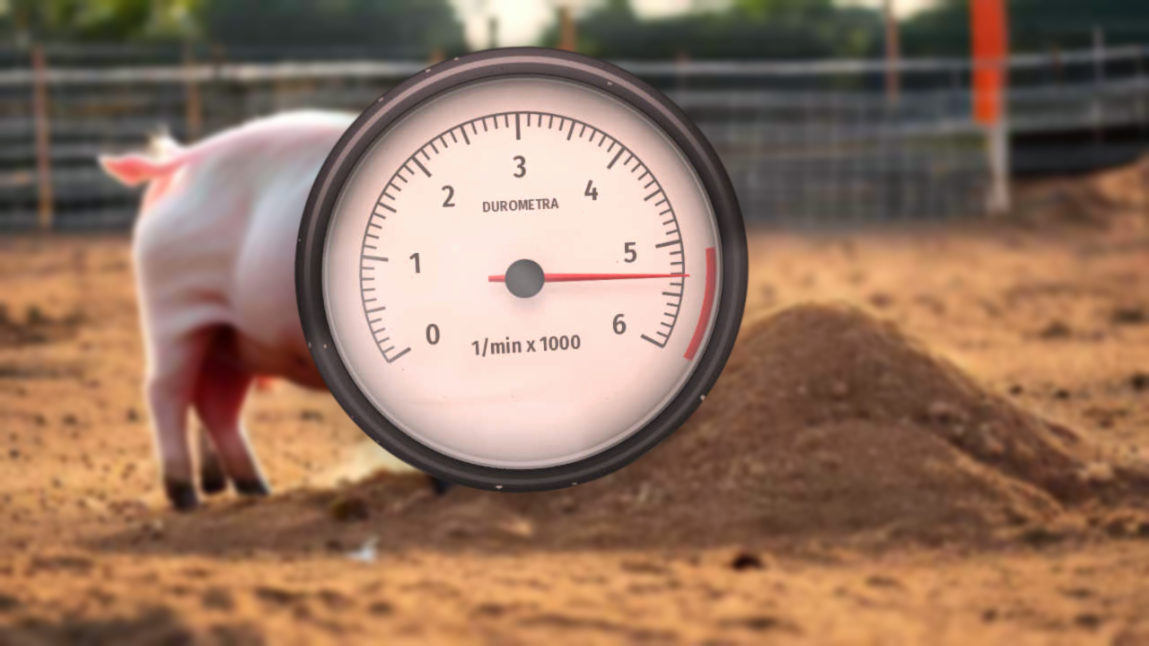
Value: 5300rpm
